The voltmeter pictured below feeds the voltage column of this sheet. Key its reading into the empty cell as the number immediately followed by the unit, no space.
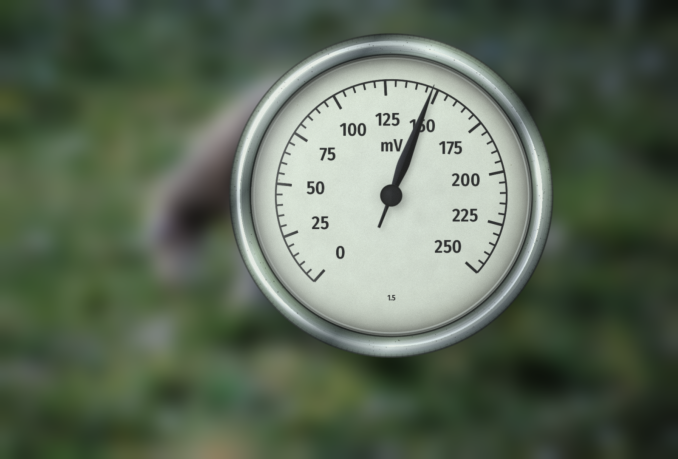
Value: 147.5mV
